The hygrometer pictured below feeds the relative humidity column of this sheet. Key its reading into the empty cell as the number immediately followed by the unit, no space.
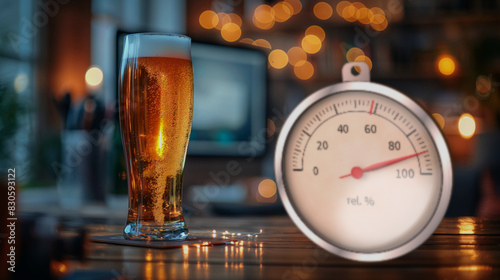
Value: 90%
